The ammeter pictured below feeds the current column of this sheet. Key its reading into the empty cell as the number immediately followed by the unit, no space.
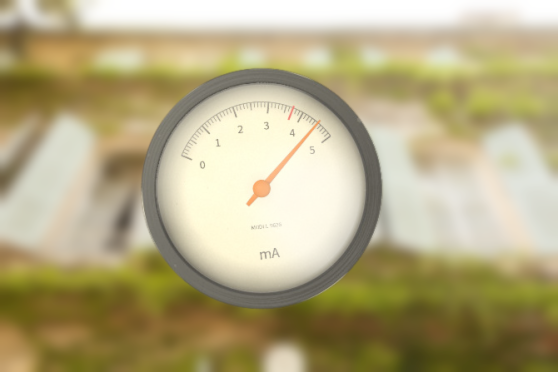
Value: 4.5mA
